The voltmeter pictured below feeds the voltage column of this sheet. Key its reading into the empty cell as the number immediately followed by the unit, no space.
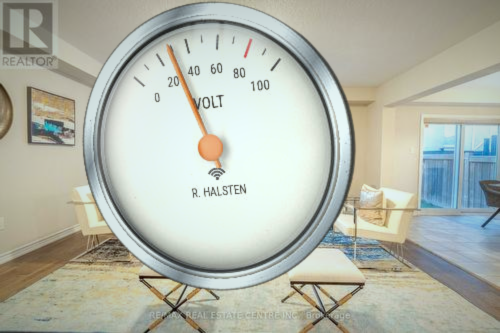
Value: 30V
